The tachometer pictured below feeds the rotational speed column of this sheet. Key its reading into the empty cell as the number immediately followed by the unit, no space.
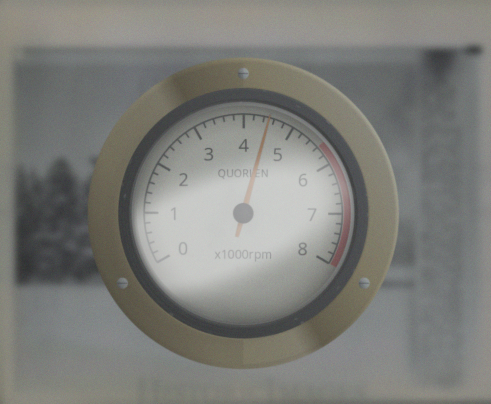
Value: 4500rpm
